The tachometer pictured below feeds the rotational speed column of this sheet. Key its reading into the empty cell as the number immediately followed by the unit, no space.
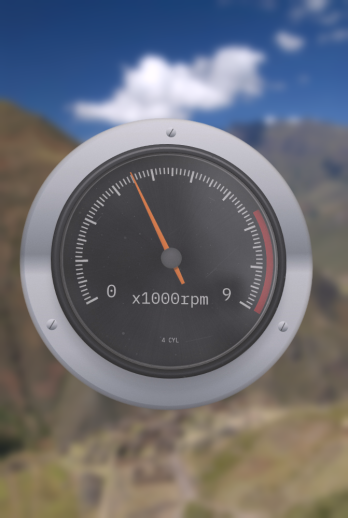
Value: 3500rpm
